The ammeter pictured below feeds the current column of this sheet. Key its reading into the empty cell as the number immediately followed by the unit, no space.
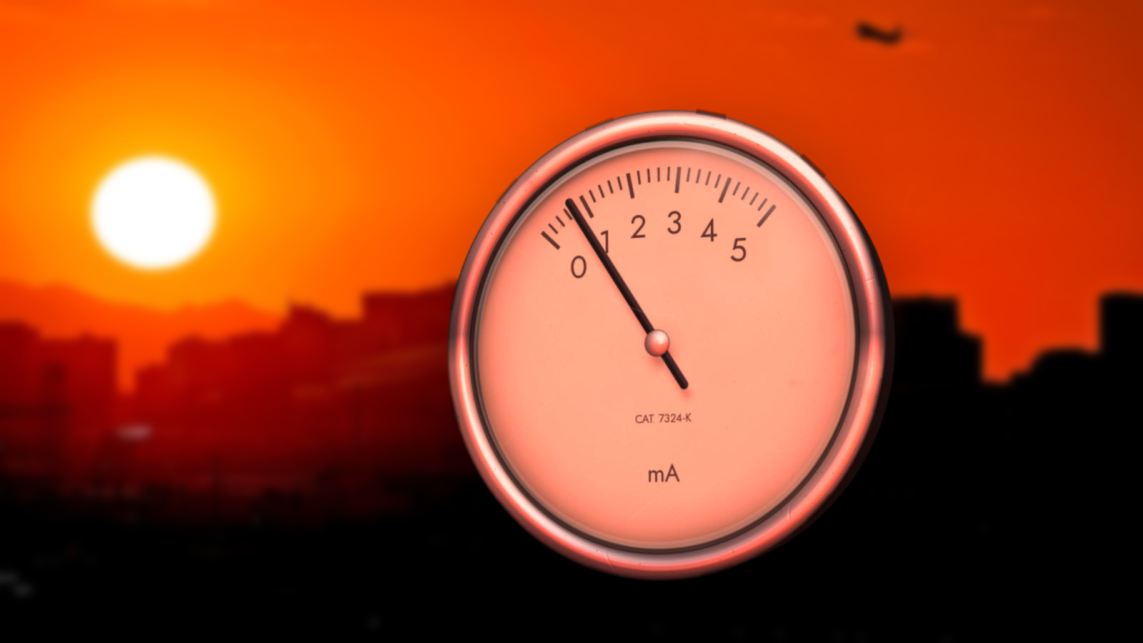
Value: 0.8mA
